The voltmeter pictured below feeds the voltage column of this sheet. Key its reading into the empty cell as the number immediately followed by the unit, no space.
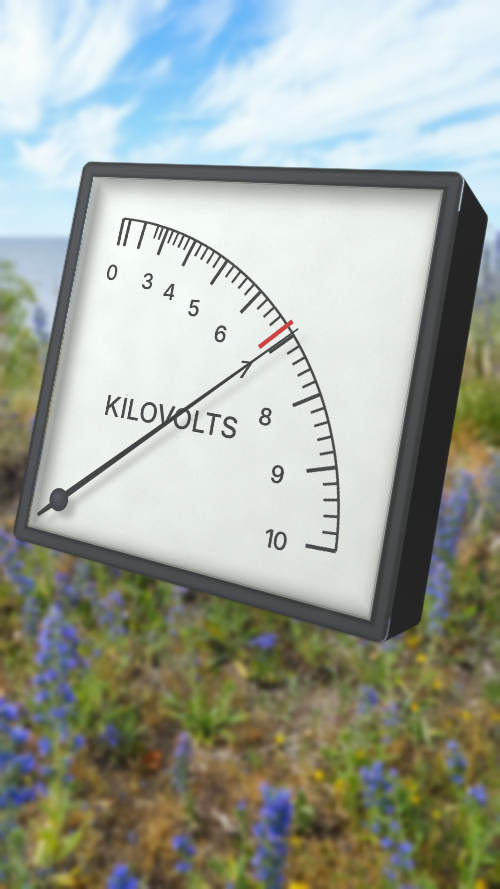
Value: 7kV
